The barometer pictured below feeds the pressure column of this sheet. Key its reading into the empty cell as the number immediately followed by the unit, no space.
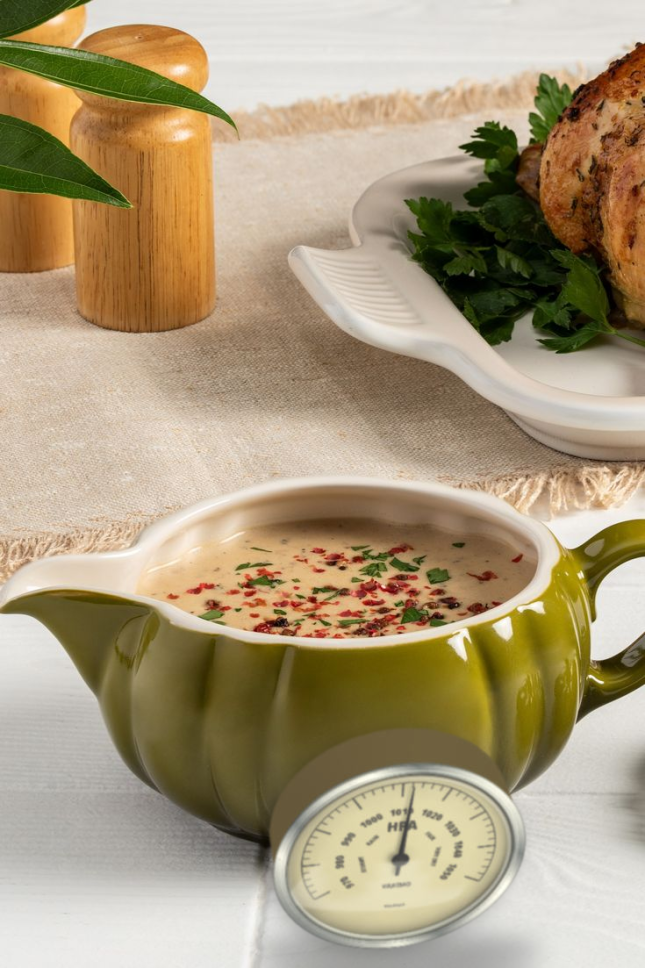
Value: 1012hPa
